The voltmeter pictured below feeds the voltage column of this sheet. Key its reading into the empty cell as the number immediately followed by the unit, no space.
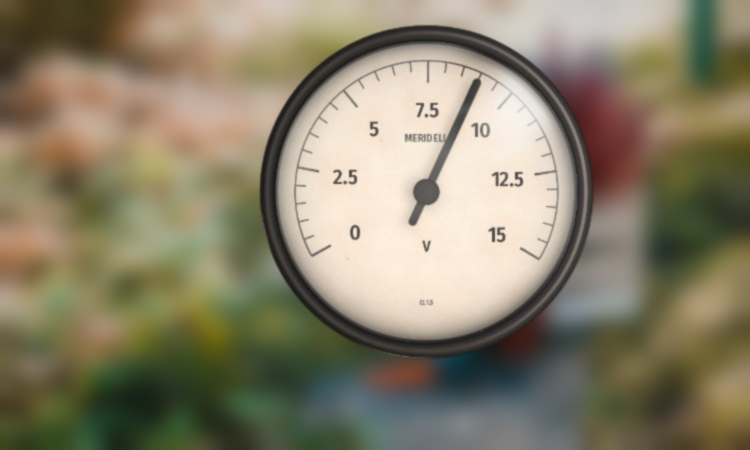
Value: 9V
